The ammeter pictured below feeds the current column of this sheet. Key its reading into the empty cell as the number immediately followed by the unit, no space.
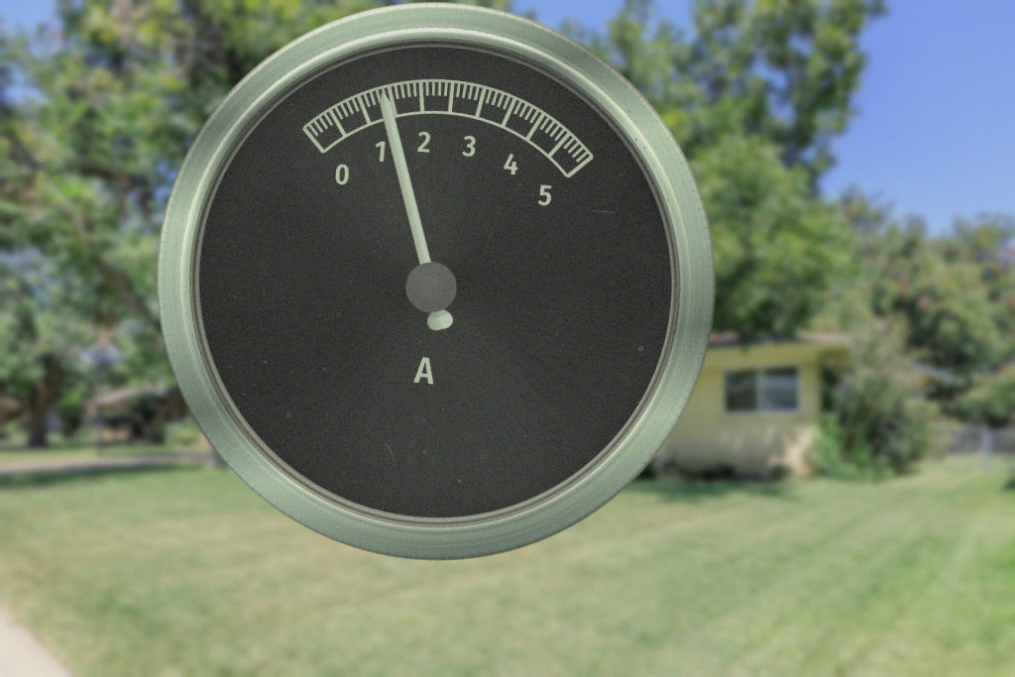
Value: 1.4A
